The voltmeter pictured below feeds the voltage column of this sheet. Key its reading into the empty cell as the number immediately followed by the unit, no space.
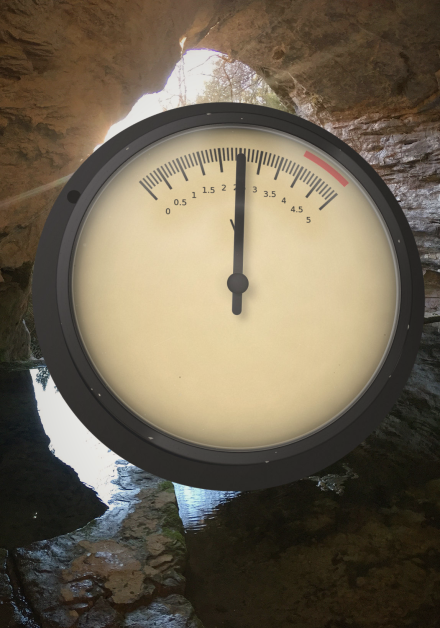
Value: 2.5V
